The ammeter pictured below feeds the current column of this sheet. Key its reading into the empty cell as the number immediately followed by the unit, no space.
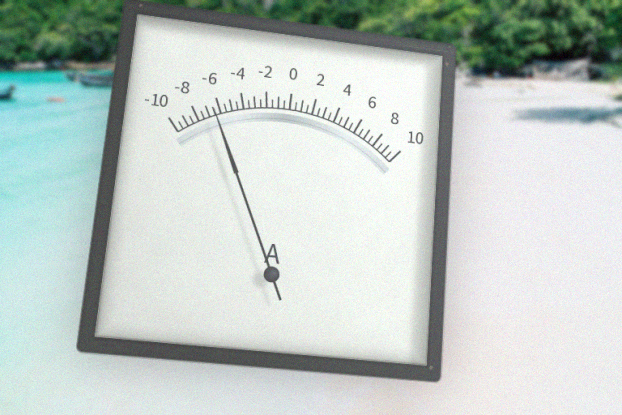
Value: -6.5A
